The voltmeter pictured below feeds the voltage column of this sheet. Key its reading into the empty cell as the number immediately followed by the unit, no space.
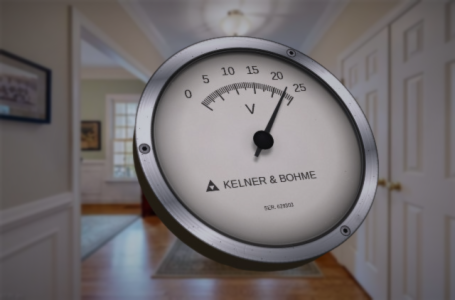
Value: 22.5V
